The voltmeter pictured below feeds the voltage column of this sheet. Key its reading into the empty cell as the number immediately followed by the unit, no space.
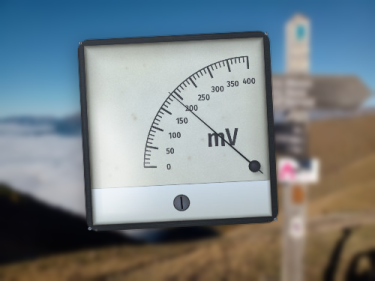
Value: 190mV
